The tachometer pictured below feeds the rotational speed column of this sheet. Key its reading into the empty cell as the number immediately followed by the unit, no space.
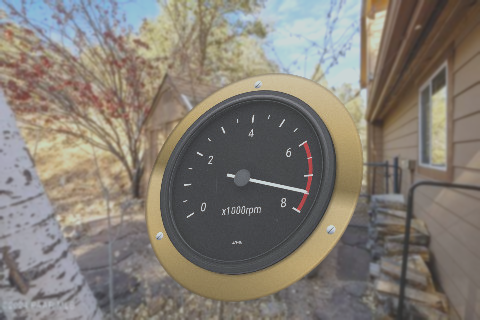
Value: 7500rpm
